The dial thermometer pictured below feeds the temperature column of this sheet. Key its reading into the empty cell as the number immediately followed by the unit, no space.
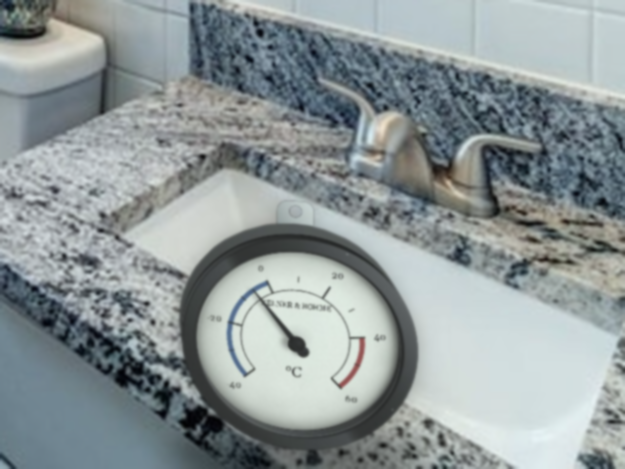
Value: -5°C
